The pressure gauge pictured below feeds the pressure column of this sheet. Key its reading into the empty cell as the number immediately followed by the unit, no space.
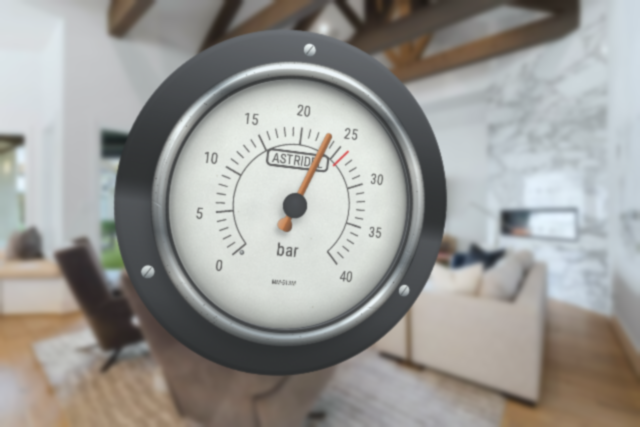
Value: 23bar
